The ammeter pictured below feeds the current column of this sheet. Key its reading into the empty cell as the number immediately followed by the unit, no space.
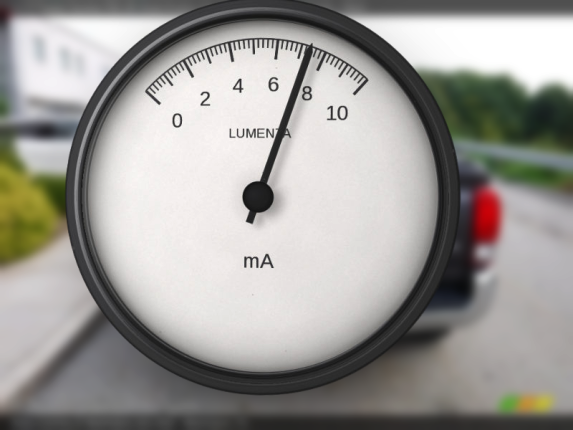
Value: 7.4mA
